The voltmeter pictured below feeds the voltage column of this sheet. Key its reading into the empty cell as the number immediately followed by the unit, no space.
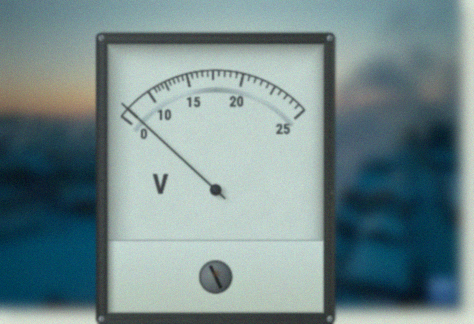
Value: 5V
